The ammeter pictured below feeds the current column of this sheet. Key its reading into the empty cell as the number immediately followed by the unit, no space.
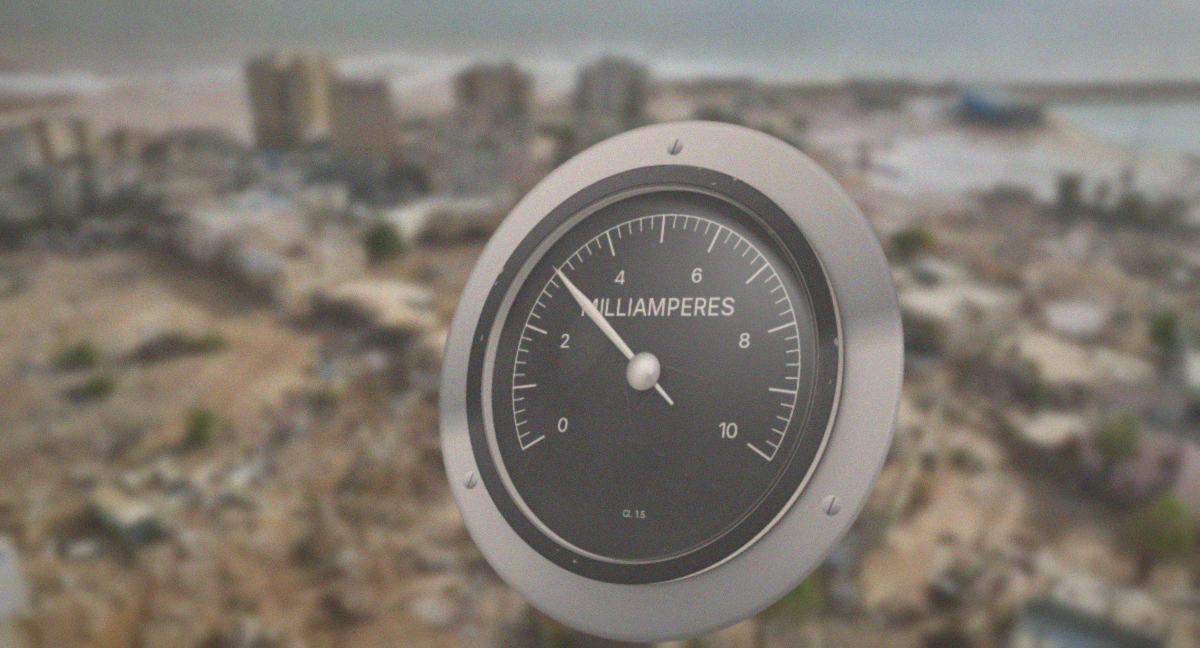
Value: 3mA
